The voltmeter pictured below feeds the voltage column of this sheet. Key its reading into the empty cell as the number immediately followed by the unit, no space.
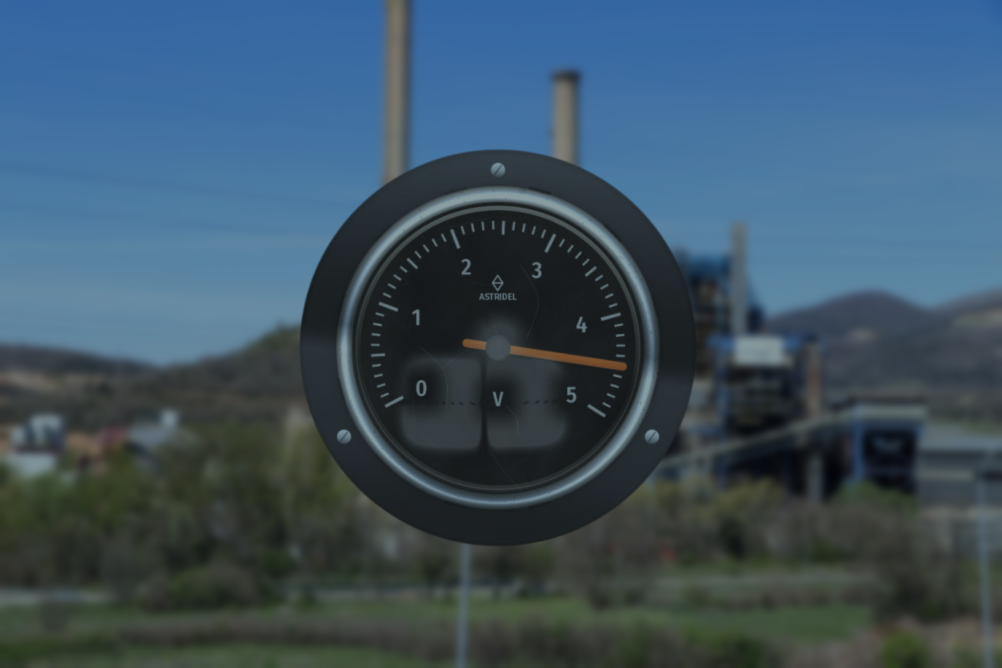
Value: 4.5V
